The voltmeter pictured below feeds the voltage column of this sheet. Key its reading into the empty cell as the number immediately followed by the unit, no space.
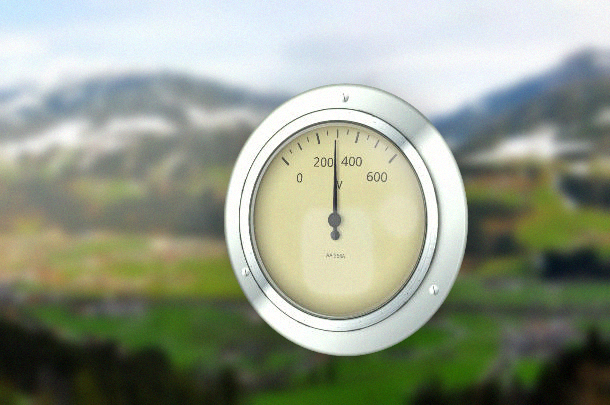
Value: 300V
